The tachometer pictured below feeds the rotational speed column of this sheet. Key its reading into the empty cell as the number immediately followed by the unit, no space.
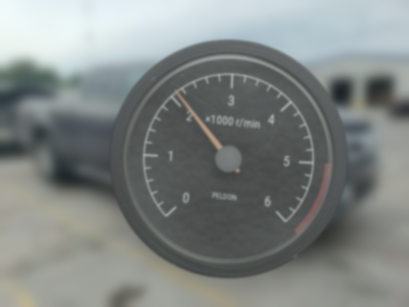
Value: 2100rpm
